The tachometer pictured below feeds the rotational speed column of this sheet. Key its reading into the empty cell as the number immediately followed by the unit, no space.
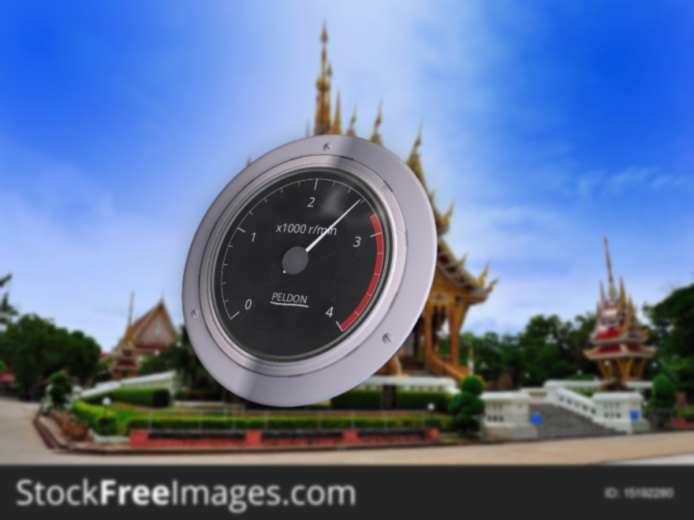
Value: 2600rpm
